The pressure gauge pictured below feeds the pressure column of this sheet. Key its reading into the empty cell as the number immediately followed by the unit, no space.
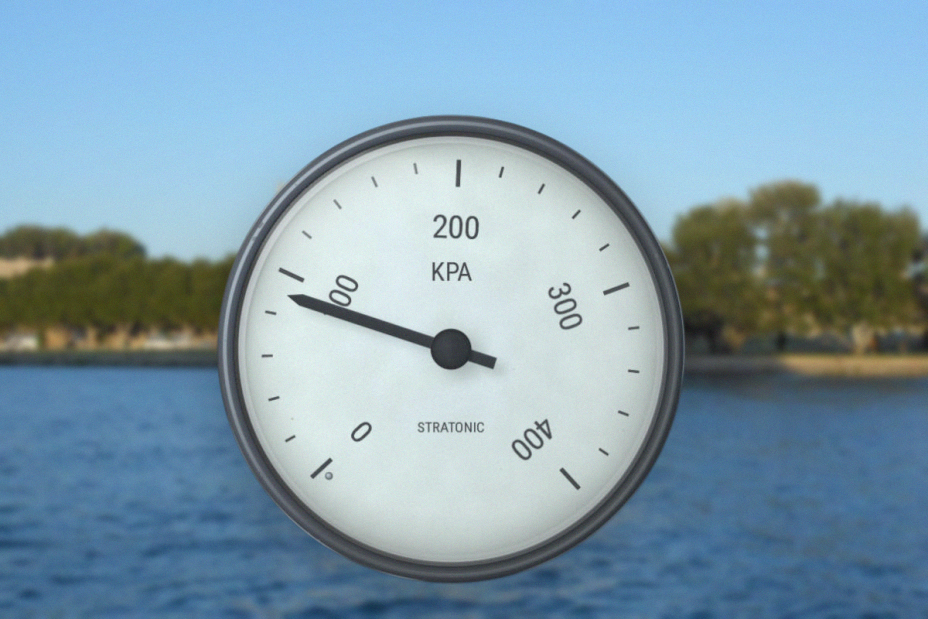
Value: 90kPa
